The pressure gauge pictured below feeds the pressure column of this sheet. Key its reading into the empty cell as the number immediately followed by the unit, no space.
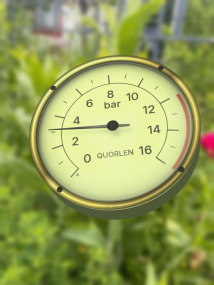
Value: 3bar
